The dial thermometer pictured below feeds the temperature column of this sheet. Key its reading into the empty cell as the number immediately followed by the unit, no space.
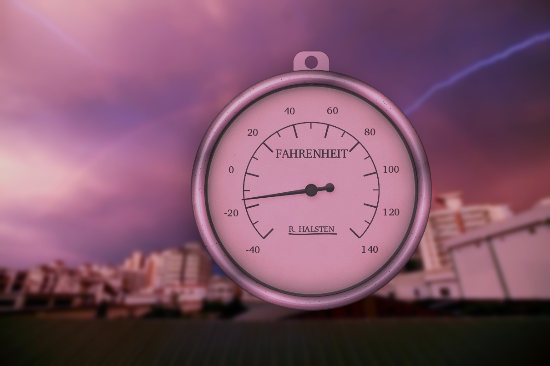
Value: -15°F
